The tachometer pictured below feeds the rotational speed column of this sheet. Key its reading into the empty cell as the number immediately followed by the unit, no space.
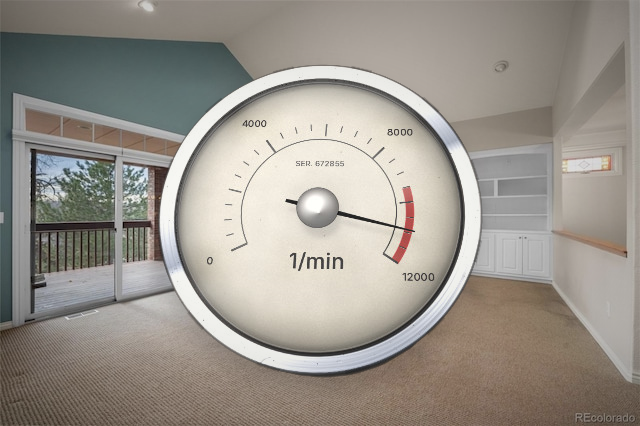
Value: 11000rpm
